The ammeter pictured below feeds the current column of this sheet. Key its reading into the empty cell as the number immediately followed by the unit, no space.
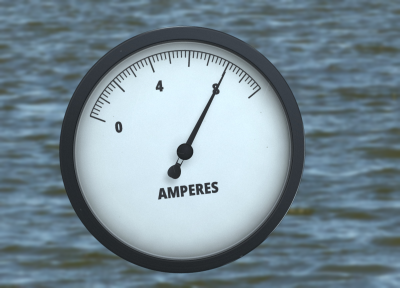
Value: 8A
